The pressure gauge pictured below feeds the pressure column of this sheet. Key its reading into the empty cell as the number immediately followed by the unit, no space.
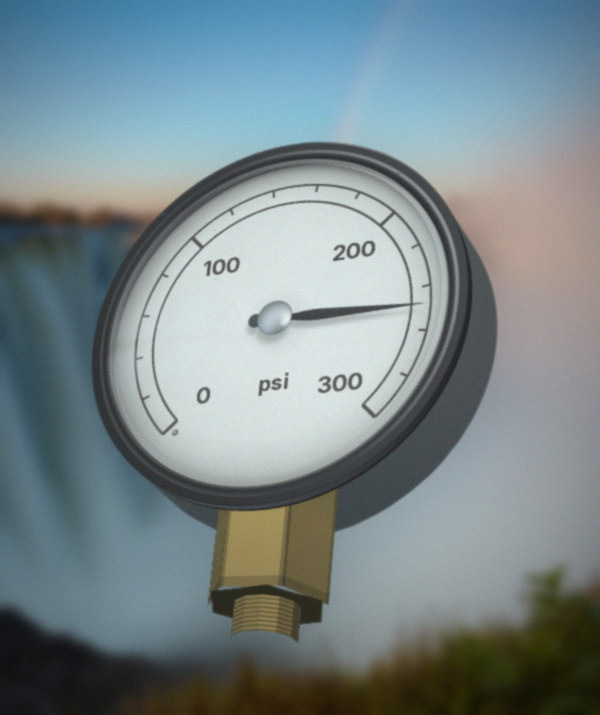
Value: 250psi
